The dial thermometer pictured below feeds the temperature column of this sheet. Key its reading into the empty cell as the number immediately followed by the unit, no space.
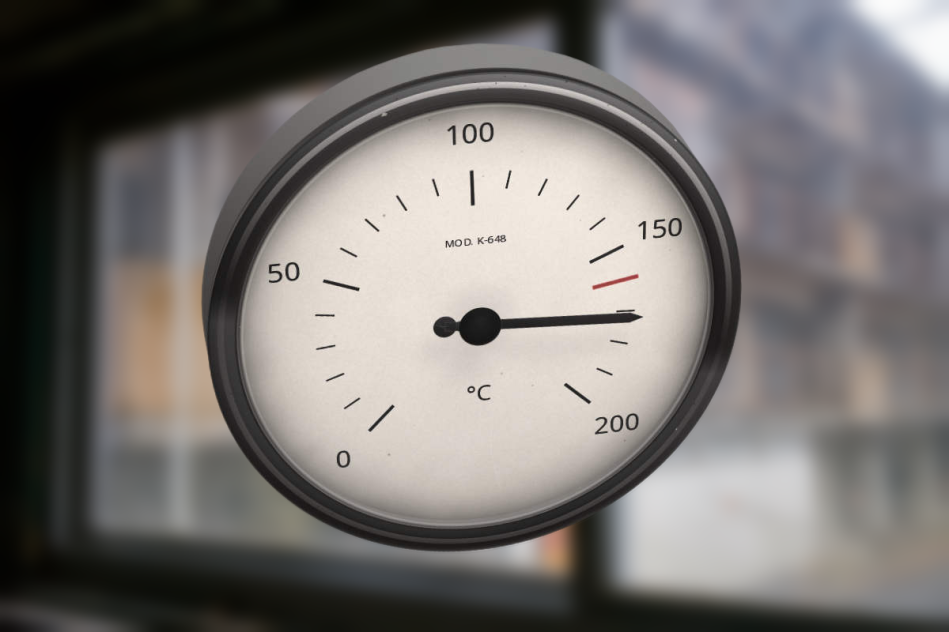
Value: 170°C
